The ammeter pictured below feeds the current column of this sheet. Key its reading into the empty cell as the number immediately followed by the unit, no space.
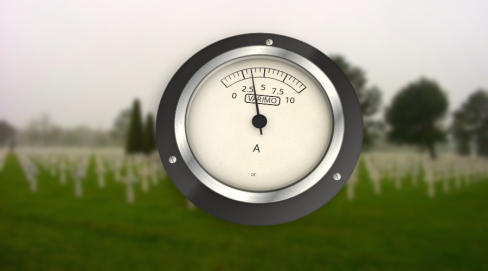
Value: 3.5A
